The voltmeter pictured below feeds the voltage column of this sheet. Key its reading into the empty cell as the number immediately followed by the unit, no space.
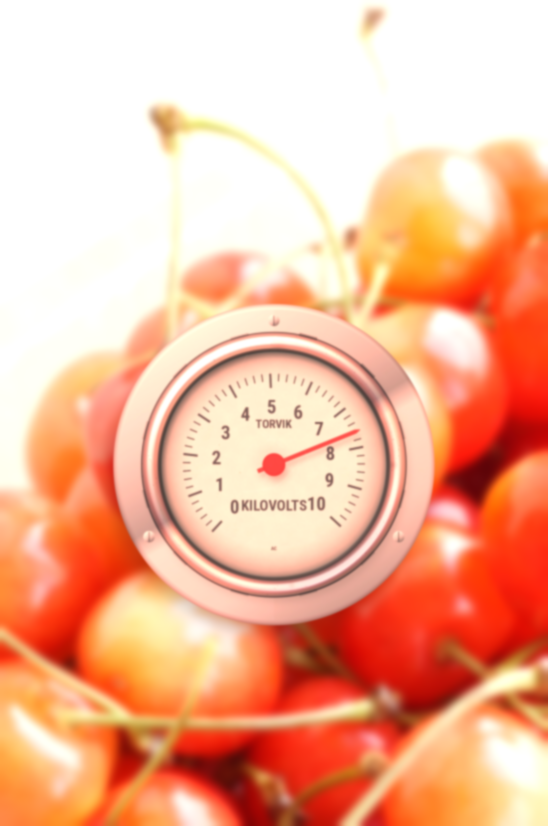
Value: 7.6kV
